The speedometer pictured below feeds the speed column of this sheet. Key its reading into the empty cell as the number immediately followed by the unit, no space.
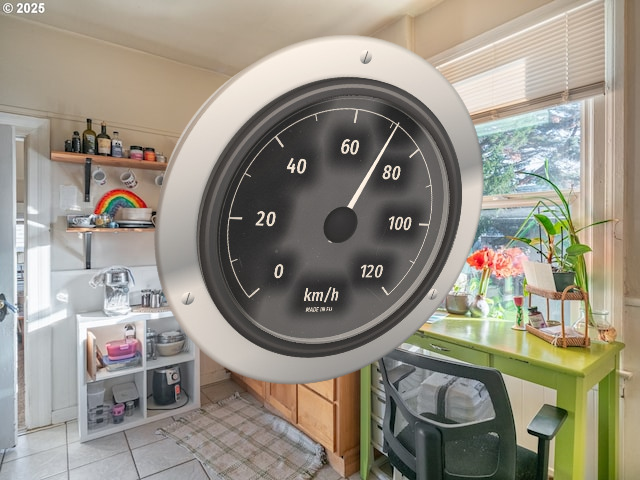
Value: 70km/h
